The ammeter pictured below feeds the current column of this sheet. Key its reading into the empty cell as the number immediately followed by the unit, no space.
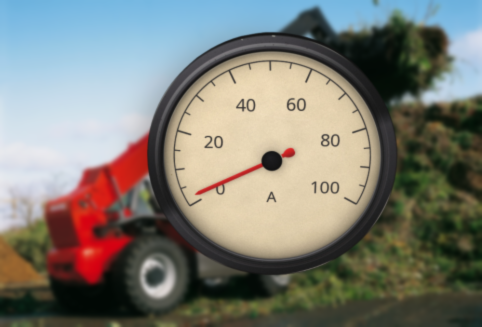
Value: 2.5A
